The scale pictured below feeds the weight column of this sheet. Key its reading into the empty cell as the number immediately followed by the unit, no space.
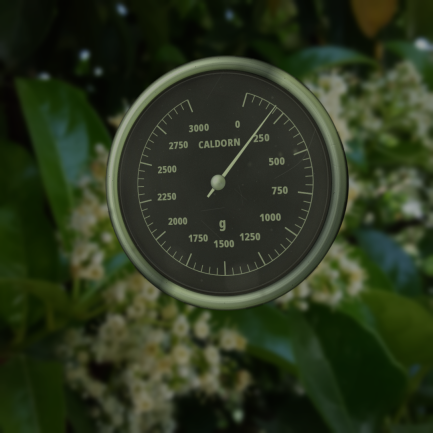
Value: 200g
